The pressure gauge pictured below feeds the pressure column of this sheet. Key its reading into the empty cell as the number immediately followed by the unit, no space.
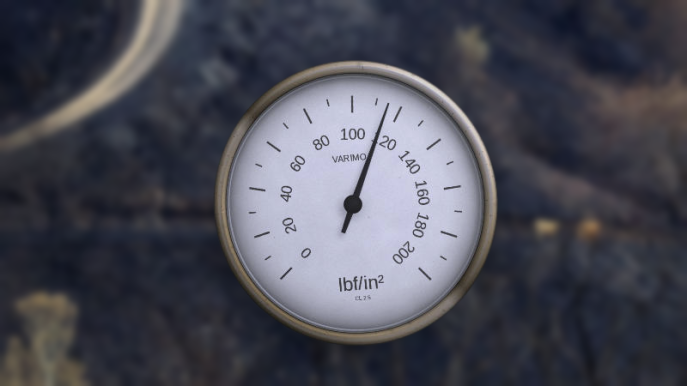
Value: 115psi
